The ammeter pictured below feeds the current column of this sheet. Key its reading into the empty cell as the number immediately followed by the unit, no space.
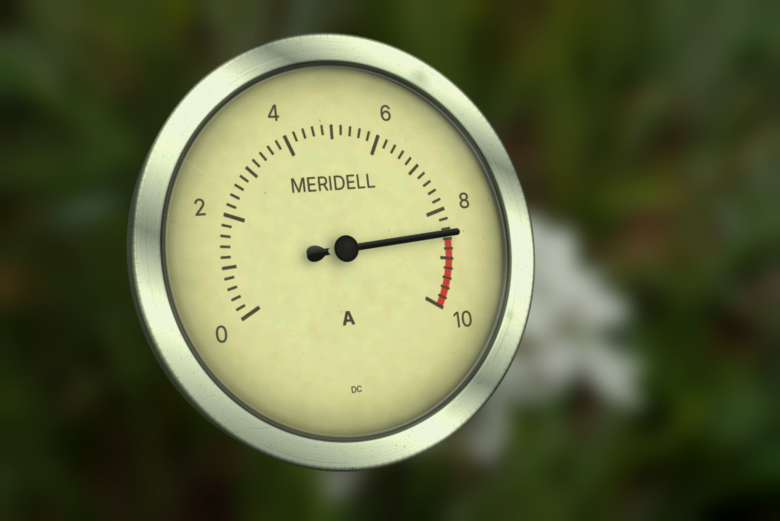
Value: 8.5A
